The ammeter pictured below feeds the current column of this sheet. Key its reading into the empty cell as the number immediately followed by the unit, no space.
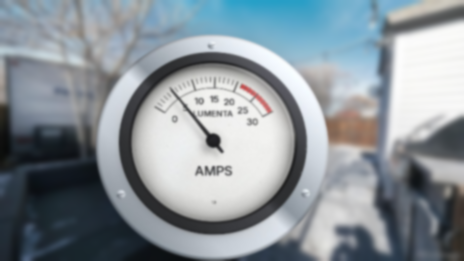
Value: 5A
